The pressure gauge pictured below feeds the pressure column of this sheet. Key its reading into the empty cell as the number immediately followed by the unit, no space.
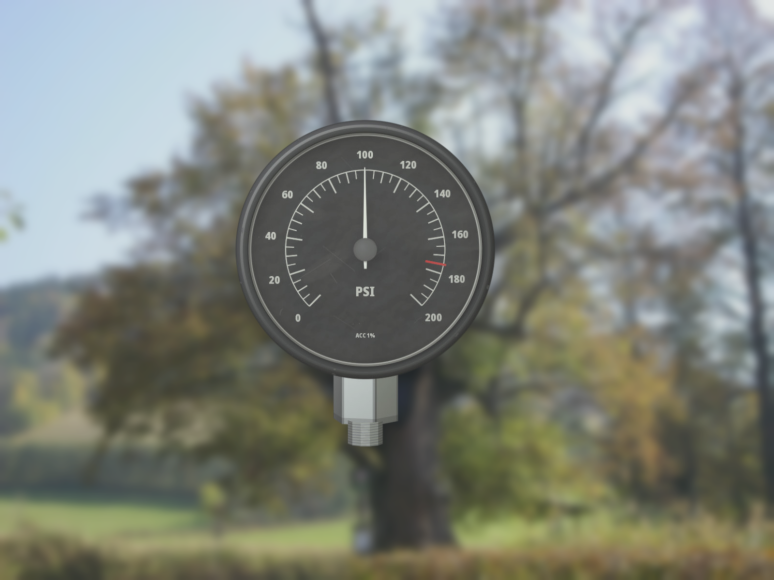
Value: 100psi
